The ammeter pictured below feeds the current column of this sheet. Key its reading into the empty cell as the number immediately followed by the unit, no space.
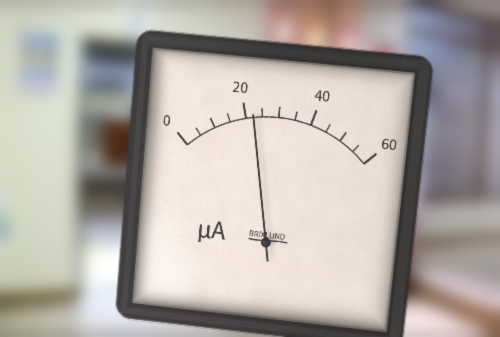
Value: 22.5µA
